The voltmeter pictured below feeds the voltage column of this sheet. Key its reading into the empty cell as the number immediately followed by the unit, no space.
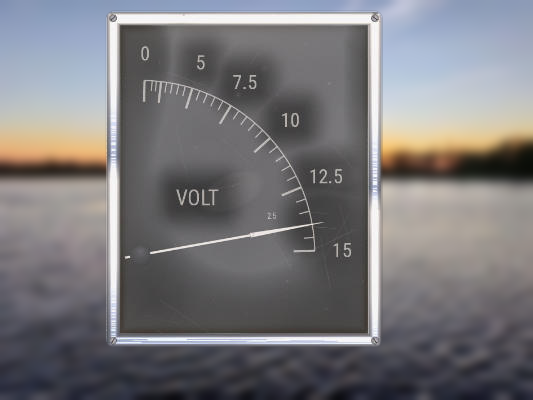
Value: 14V
